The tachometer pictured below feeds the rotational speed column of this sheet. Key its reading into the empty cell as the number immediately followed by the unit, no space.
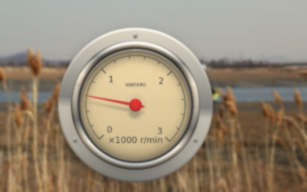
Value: 600rpm
